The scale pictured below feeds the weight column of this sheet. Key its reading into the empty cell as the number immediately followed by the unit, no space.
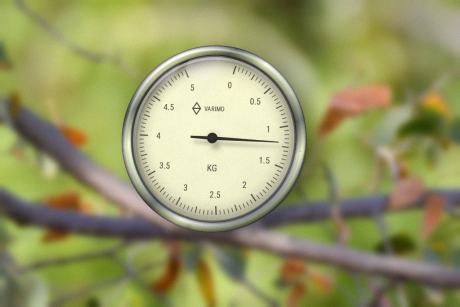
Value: 1.2kg
